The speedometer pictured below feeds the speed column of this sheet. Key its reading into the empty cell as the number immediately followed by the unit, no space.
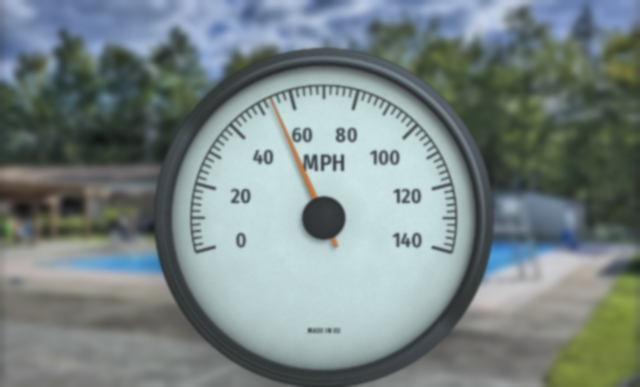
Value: 54mph
